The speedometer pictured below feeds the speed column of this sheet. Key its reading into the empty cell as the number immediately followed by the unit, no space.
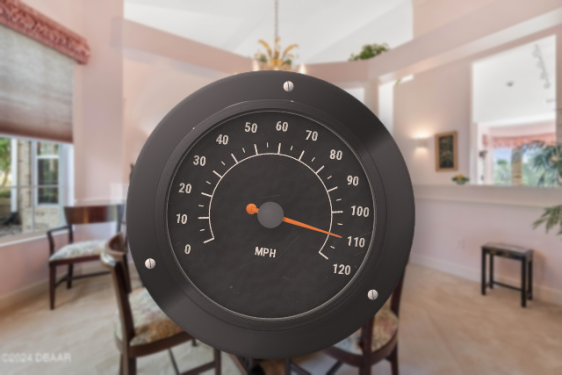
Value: 110mph
